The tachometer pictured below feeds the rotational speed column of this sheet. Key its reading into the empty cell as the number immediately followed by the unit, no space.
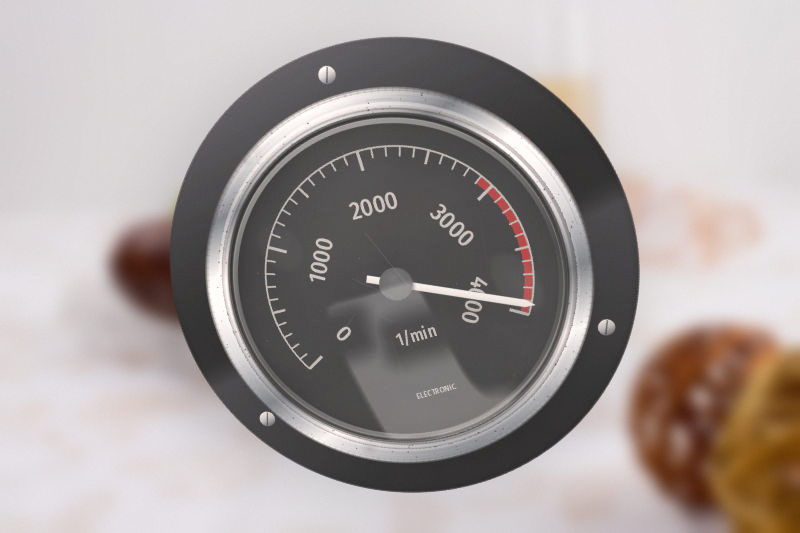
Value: 3900rpm
